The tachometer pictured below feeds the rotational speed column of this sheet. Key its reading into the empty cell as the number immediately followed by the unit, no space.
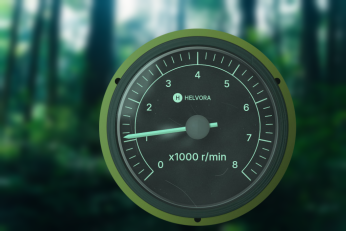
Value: 1100rpm
